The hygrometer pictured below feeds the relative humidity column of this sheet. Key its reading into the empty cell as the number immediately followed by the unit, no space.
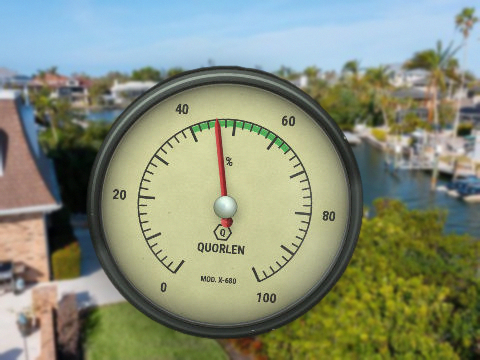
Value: 46%
